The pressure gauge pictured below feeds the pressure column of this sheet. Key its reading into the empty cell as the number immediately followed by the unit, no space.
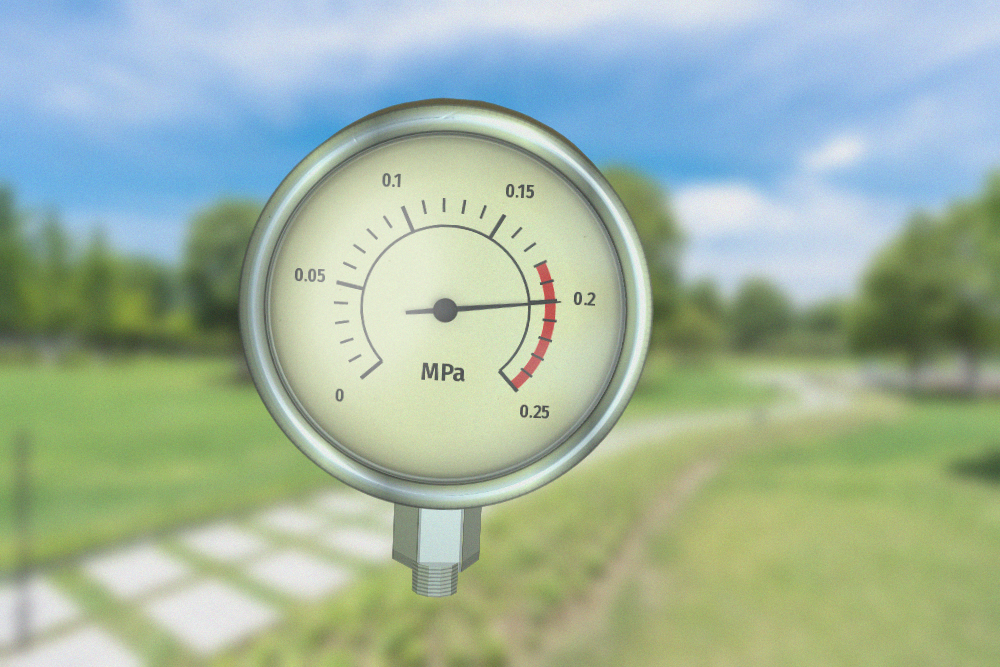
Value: 0.2MPa
